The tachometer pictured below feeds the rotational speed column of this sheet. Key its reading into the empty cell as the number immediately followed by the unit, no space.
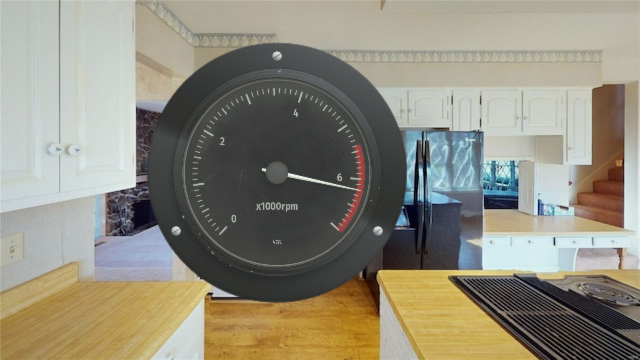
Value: 6200rpm
